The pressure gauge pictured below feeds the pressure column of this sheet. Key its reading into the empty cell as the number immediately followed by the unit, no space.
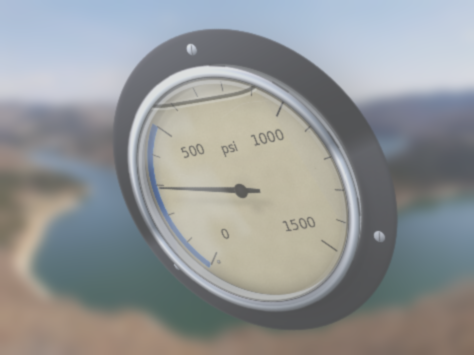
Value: 300psi
